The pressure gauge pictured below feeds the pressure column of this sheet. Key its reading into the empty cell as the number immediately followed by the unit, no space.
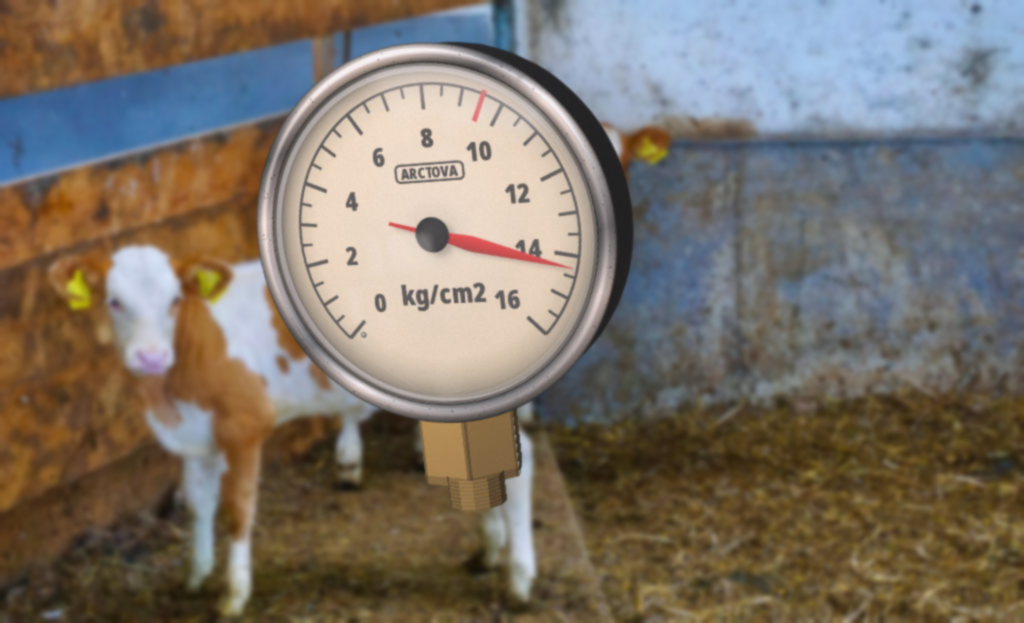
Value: 14.25kg/cm²
